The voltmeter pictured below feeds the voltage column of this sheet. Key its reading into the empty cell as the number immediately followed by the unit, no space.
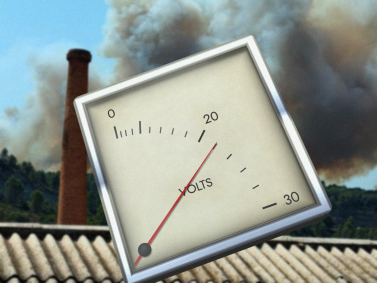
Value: 22V
